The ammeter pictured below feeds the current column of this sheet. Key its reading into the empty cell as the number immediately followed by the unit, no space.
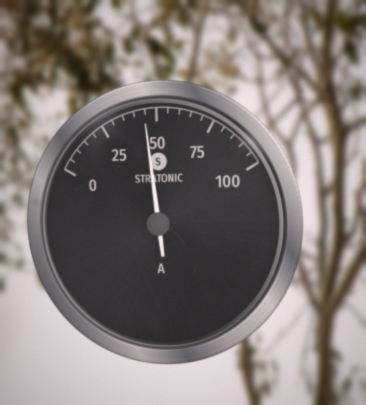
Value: 45A
